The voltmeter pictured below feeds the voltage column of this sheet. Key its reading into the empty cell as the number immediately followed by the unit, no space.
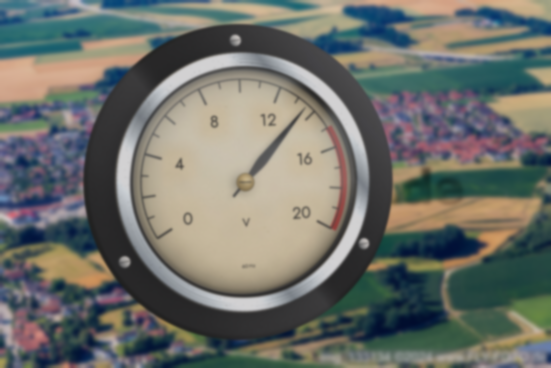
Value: 13.5V
